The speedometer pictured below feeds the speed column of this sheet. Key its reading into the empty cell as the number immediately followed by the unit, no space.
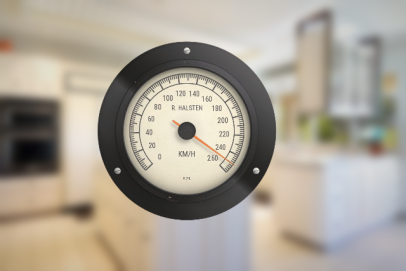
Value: 250km/h
